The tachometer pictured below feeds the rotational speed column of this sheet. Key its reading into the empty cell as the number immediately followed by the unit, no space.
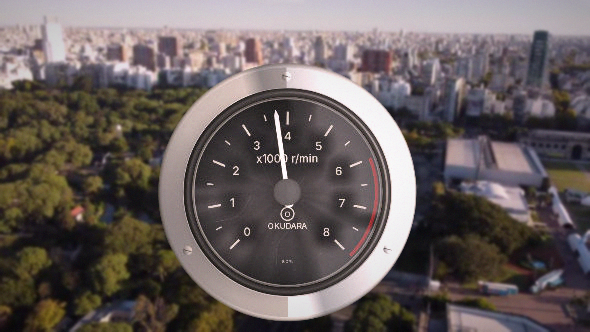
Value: 3750rpm
